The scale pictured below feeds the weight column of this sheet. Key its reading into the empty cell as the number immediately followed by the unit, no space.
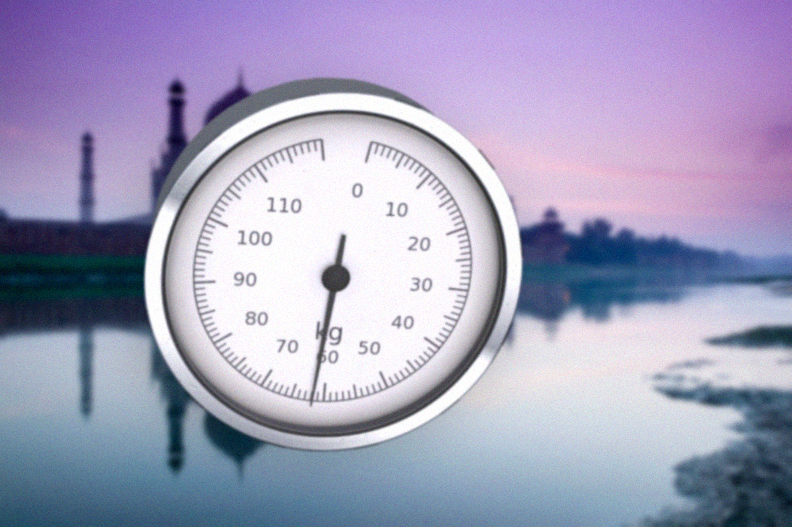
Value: 62kg
